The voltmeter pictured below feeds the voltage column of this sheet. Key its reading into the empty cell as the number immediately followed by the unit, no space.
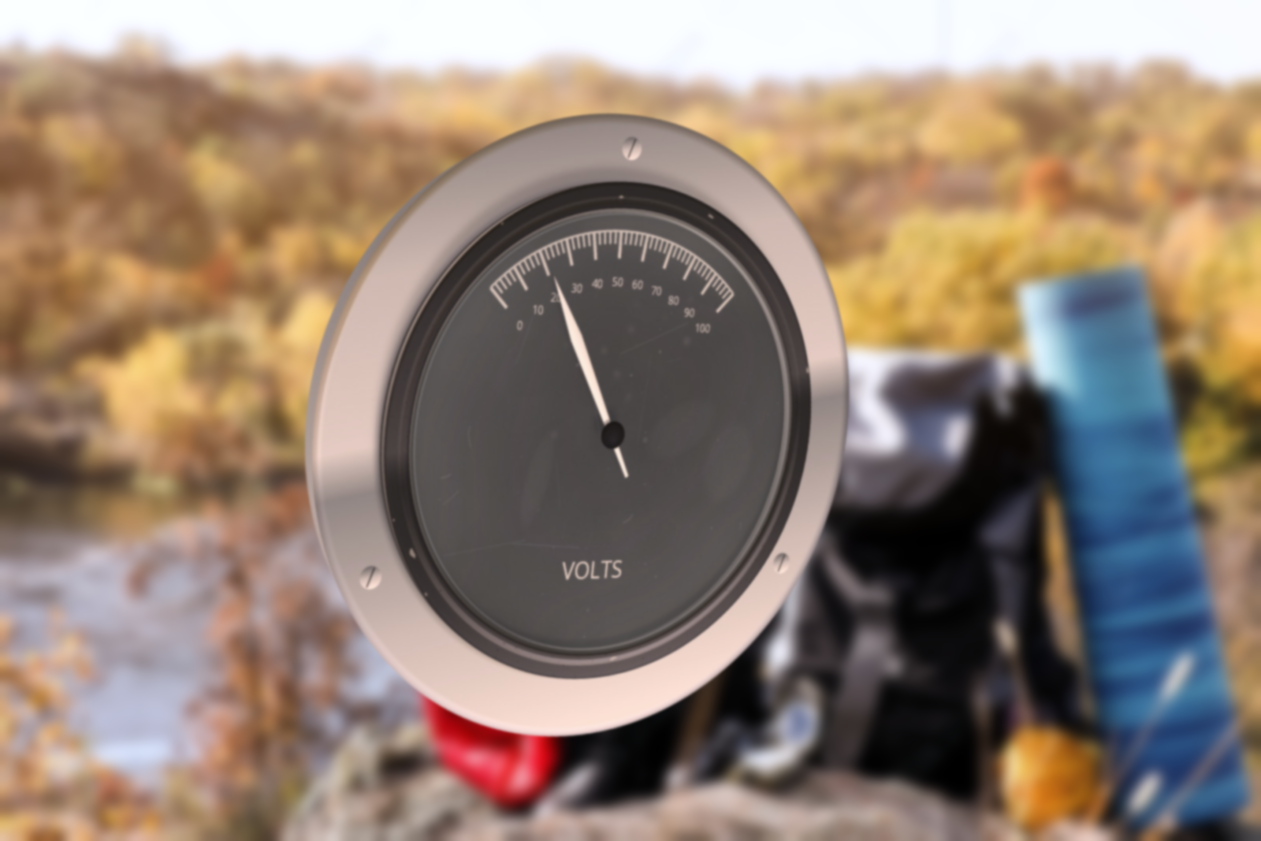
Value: 20V
